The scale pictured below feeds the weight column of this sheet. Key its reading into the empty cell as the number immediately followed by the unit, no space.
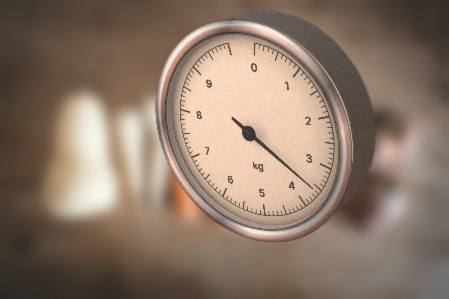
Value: 3.5kg
